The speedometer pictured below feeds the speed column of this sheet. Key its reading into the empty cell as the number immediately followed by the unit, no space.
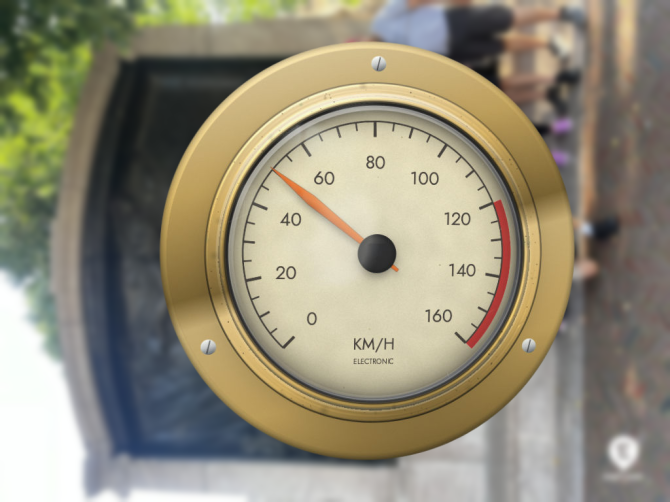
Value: 50km/h
